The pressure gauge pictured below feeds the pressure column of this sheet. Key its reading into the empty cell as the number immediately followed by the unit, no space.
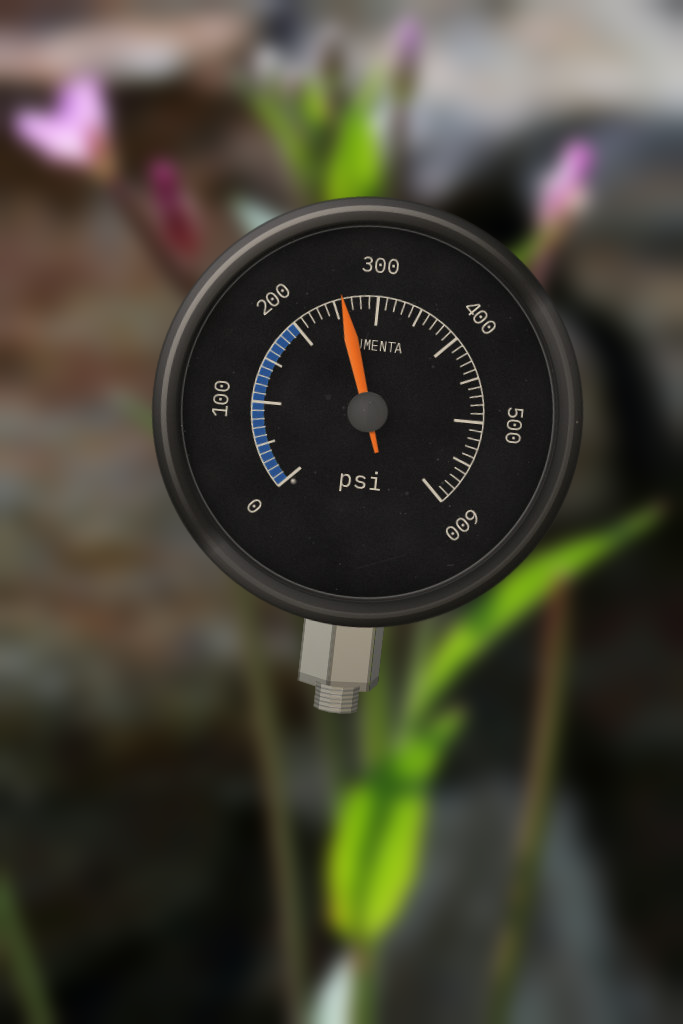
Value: 260psi
